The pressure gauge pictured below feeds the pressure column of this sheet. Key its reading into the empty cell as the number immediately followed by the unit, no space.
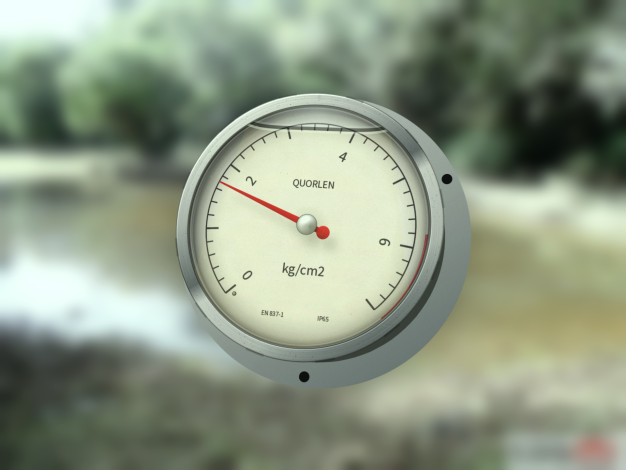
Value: 1.7kg/cm²
